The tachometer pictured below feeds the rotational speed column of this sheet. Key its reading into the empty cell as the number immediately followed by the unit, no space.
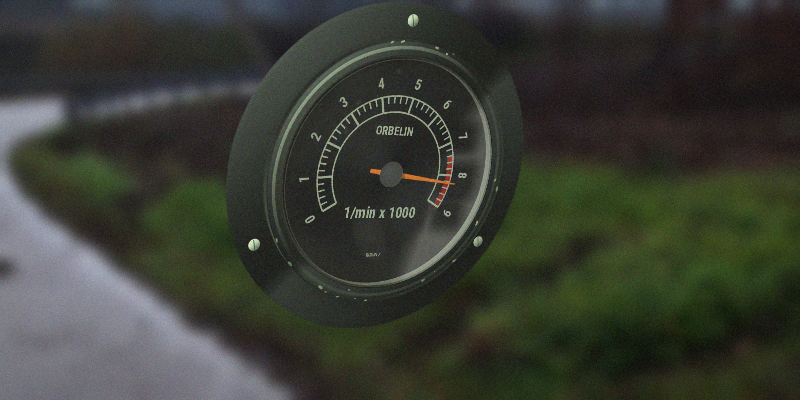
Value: 8200rpm
